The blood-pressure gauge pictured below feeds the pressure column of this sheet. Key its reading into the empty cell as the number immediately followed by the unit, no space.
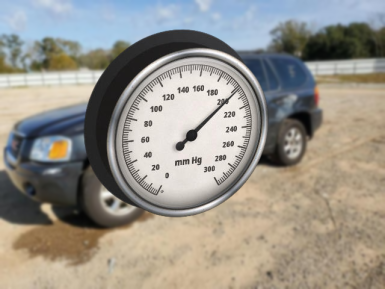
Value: 200mmHg
